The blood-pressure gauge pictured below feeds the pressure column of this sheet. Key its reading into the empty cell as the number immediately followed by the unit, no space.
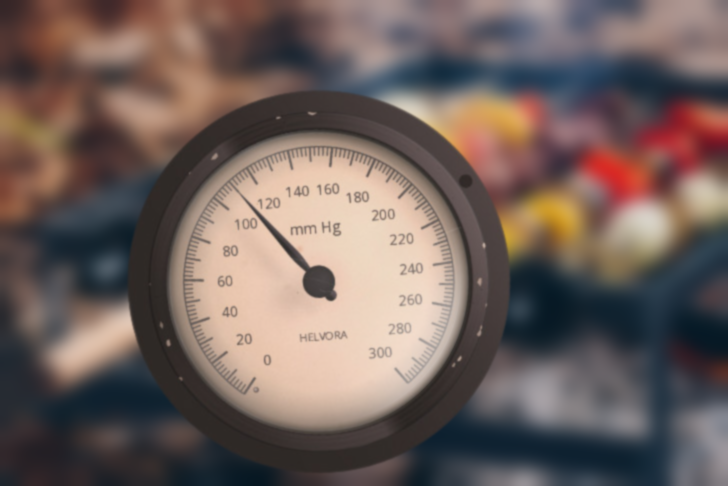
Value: 110mmHg
